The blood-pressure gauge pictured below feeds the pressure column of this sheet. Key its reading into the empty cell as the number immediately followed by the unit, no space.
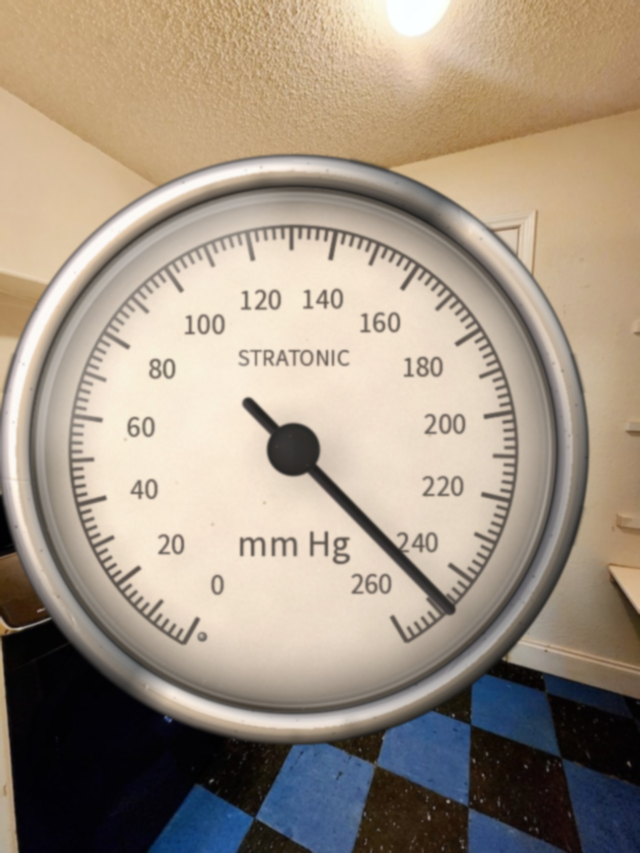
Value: 248mmHg
